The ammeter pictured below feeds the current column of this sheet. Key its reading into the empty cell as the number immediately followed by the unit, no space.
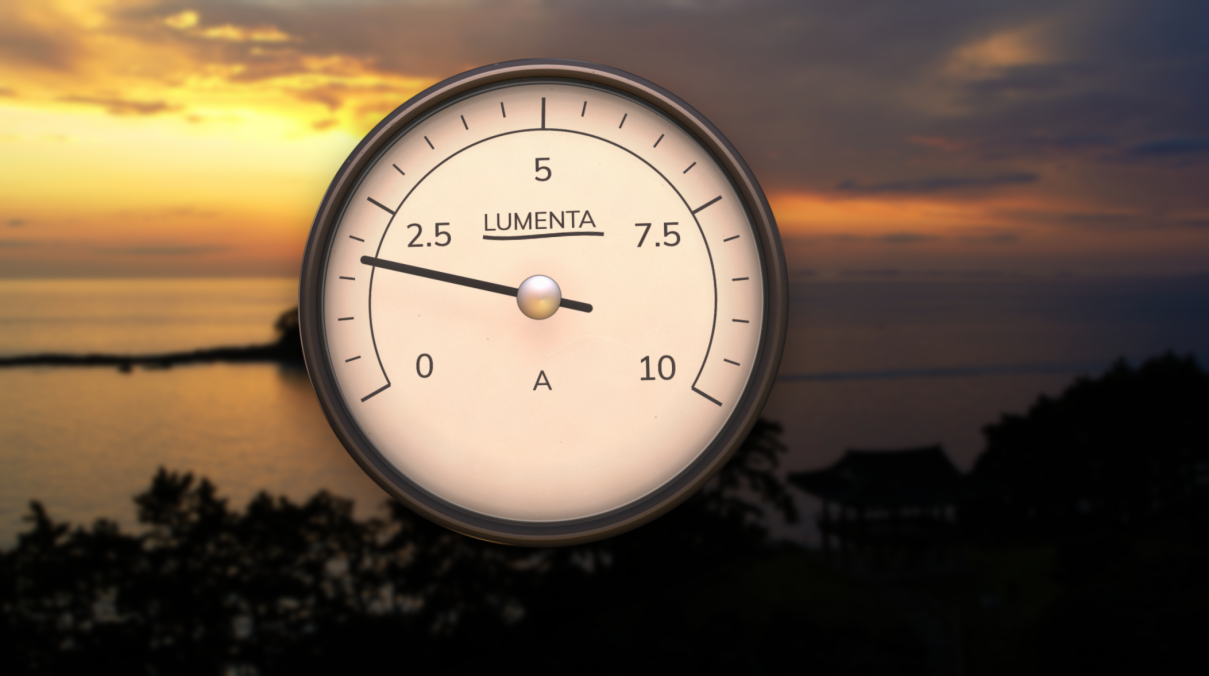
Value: 1.75A
